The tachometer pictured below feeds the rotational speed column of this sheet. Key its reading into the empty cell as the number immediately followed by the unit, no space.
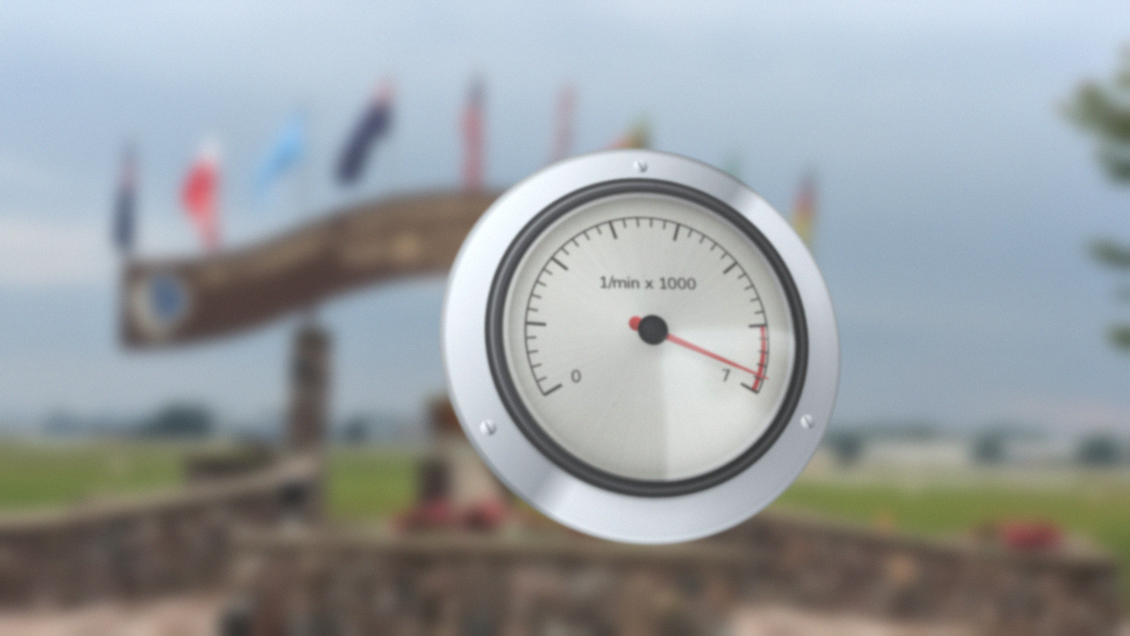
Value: 6800rpm
